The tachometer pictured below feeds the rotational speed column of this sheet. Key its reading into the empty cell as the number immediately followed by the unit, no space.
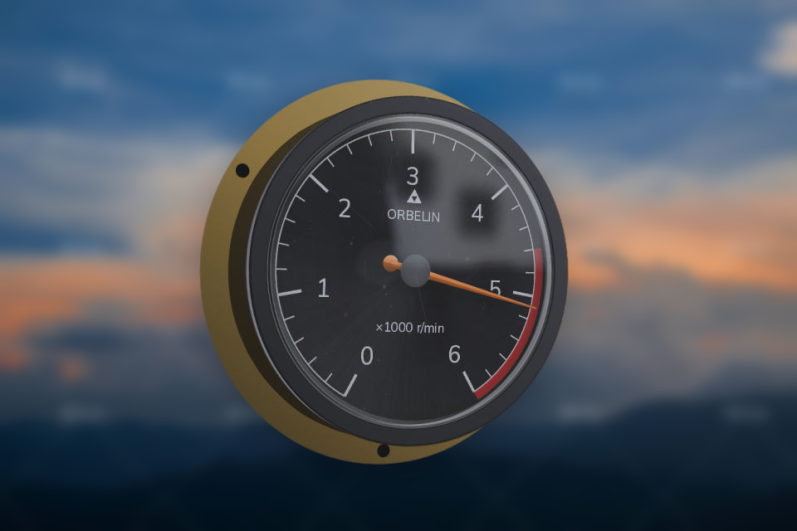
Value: 5100rpm
